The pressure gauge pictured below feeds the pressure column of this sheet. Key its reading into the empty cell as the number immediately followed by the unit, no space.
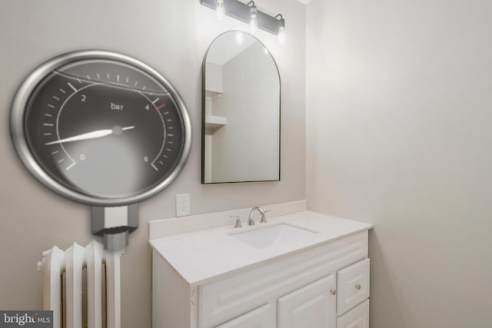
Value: 0.6bar
